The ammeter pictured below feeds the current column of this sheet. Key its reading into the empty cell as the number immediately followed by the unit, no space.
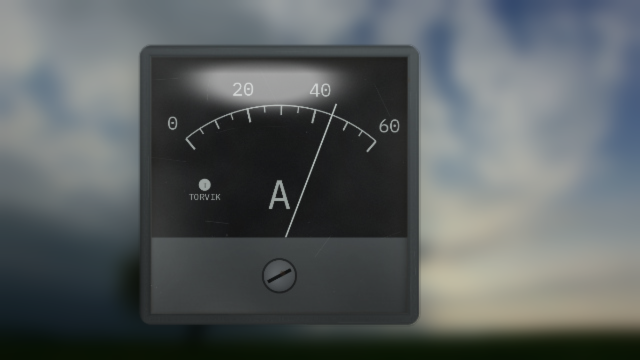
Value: 45A
